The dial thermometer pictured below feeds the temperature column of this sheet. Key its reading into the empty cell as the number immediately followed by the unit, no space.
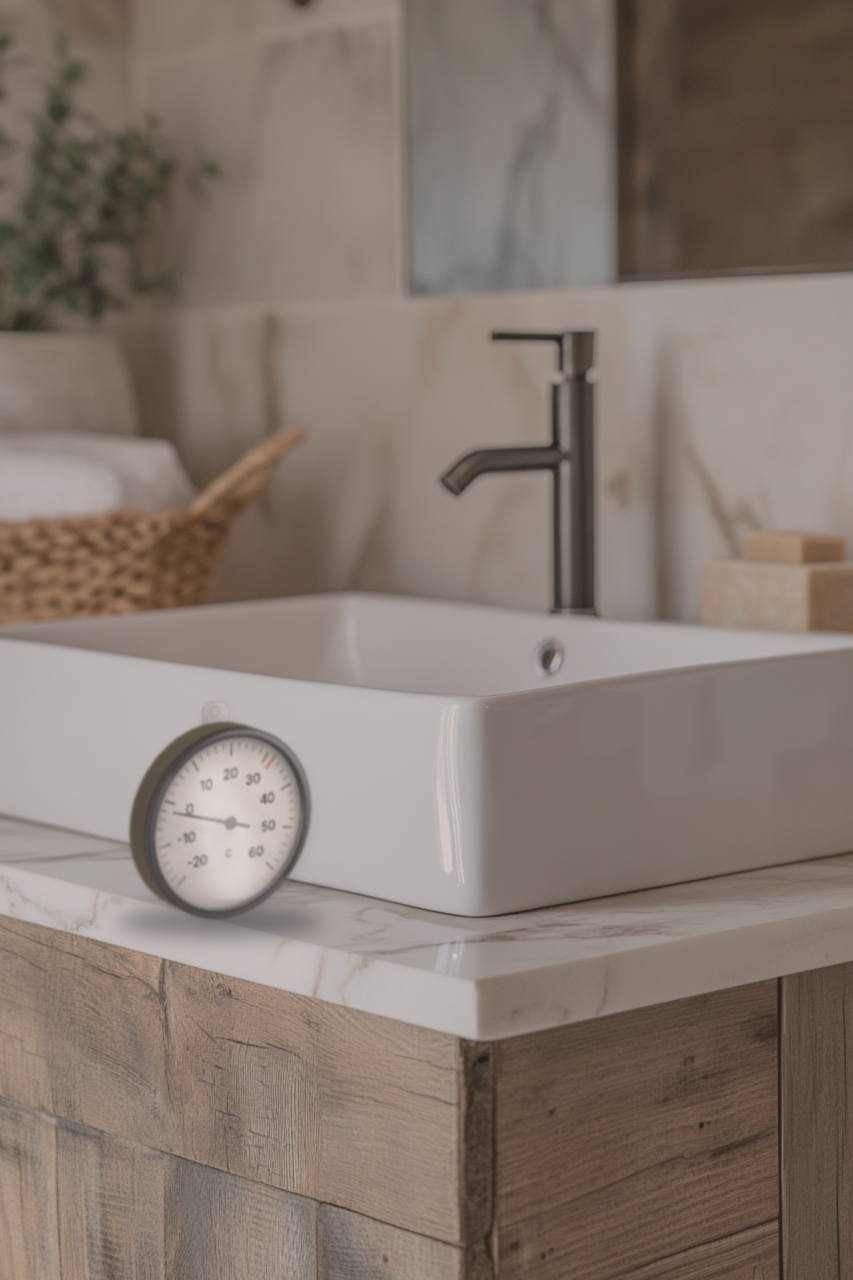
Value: -2°C
